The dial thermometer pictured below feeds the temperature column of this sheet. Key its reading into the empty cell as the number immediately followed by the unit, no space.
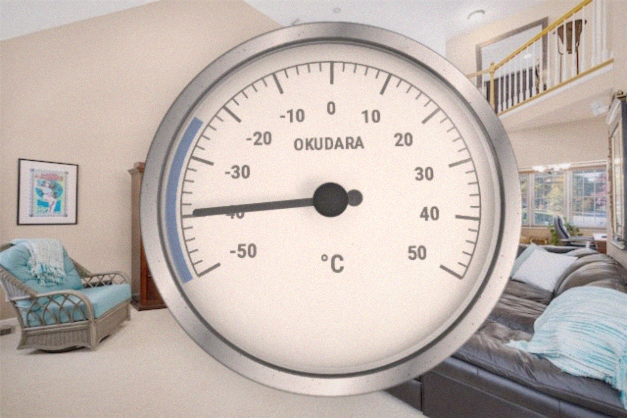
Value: -40°C
